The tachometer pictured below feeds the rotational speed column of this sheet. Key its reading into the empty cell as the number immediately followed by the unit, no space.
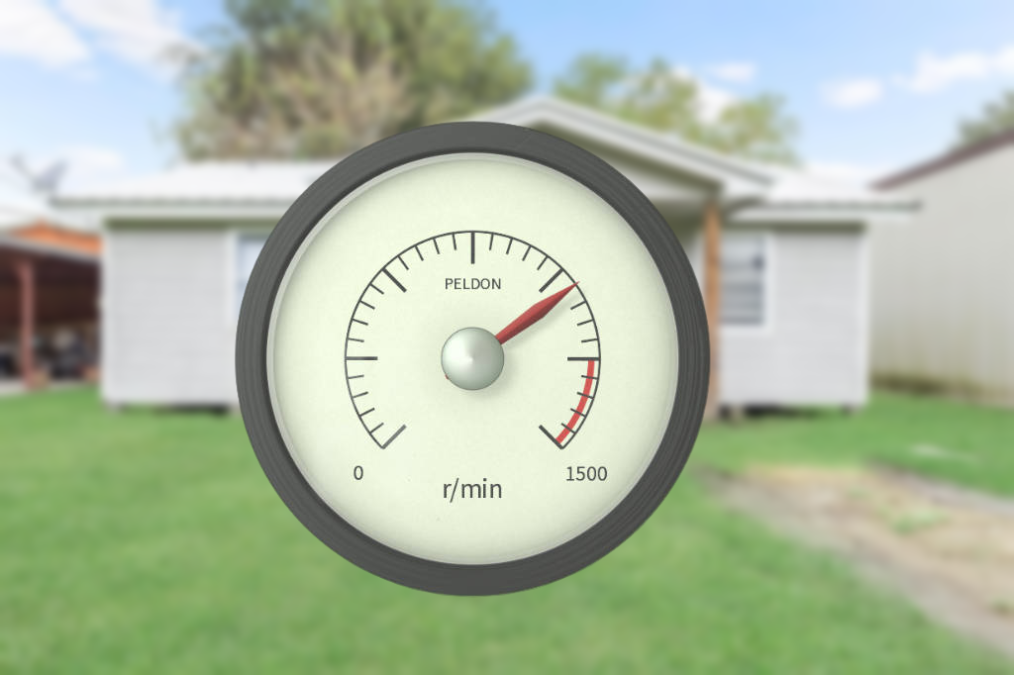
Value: 1050rpm
